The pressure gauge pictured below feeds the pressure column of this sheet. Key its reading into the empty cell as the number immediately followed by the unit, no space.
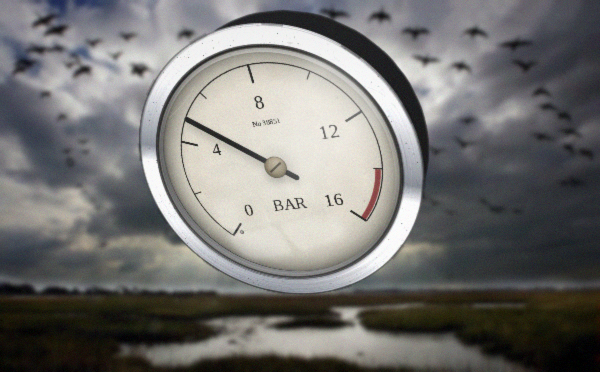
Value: 5bar
